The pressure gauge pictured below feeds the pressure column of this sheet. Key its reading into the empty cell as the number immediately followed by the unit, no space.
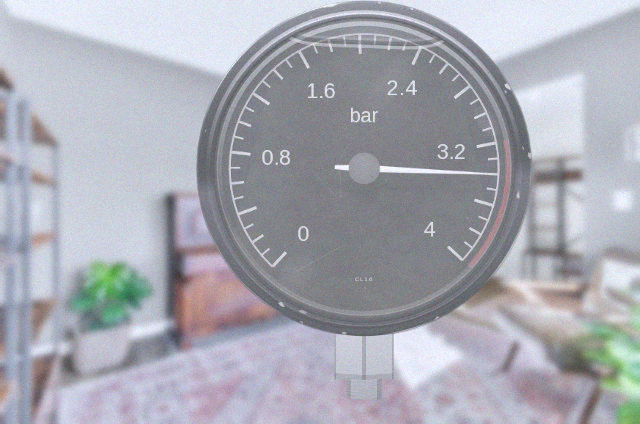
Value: 3.4bar
